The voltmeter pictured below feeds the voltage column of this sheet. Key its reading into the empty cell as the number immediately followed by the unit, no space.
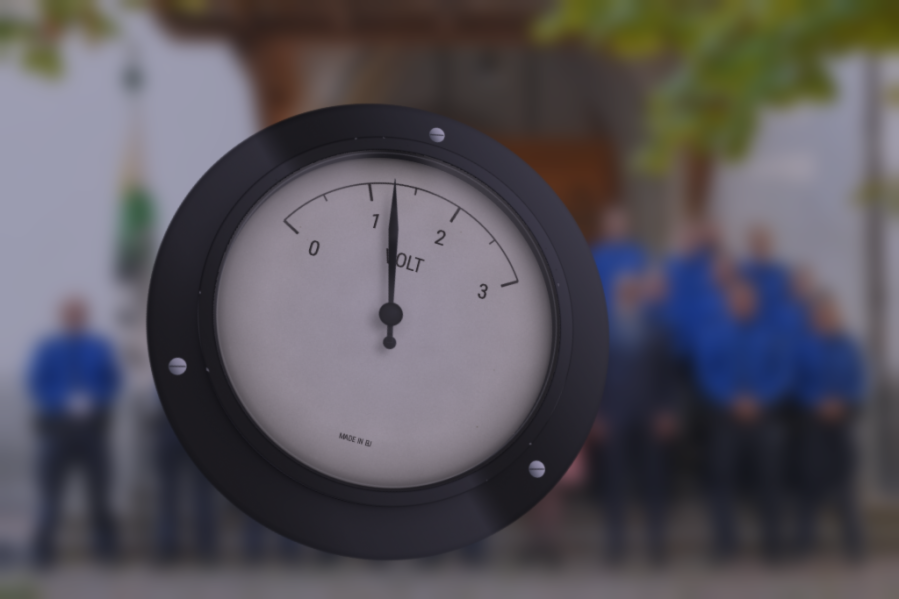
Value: 1.25V
